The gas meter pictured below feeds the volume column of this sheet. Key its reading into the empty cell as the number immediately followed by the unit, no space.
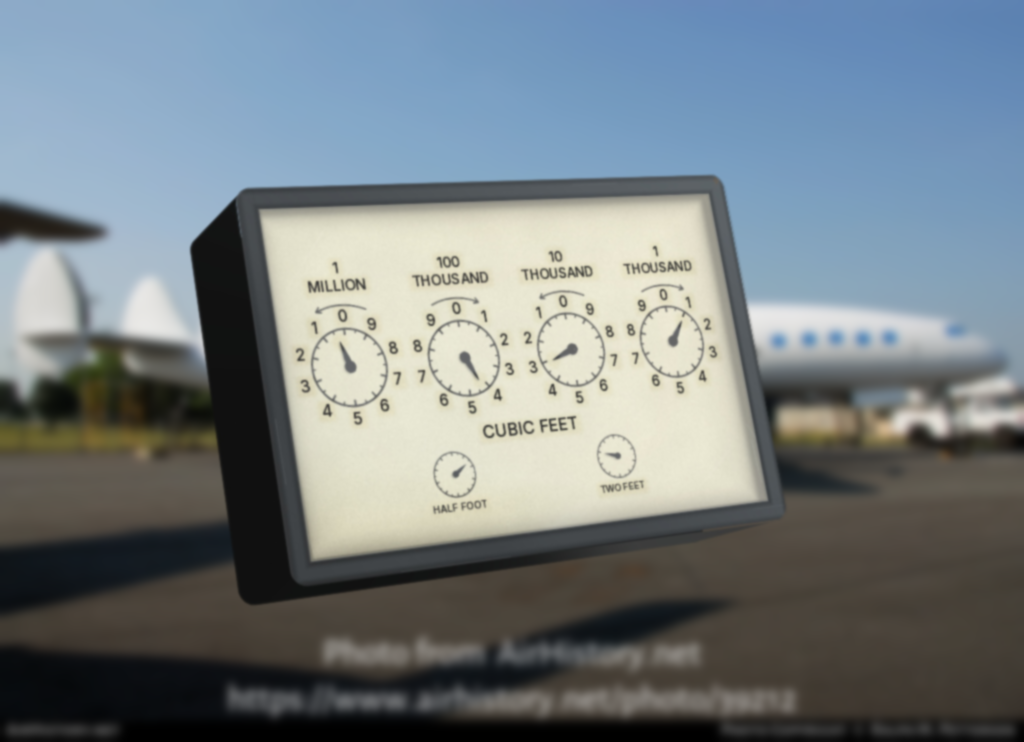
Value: 43100ft³
